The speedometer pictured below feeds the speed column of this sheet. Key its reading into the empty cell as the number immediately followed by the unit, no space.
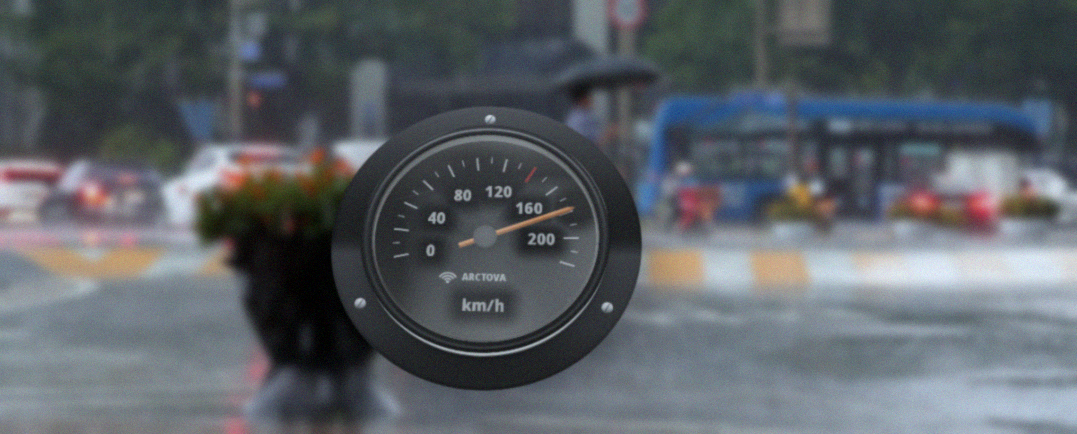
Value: 180km/h
